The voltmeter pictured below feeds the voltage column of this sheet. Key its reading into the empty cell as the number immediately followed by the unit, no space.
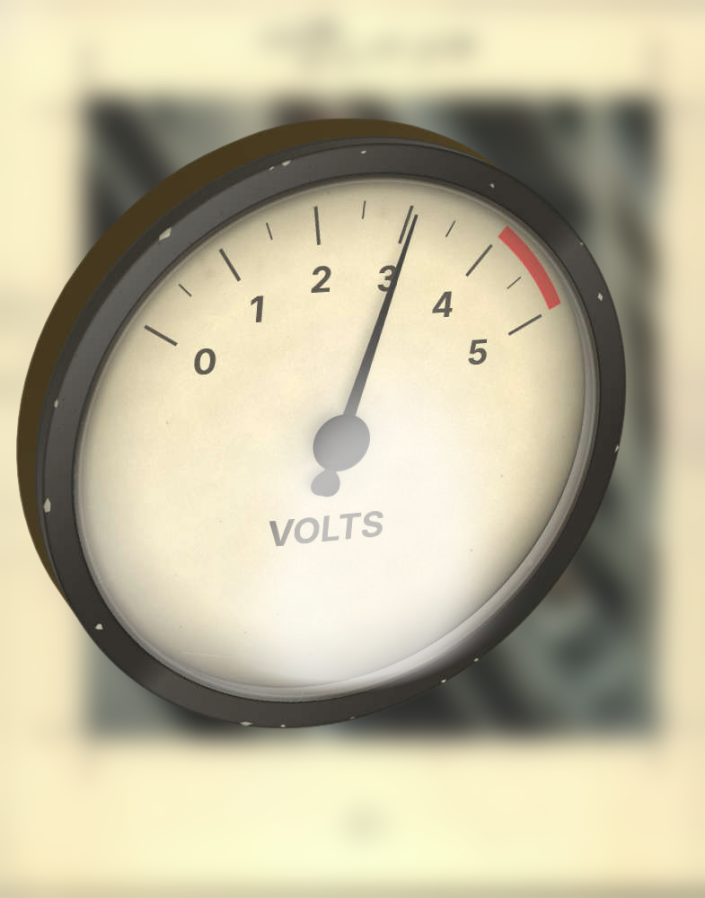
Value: 3V
